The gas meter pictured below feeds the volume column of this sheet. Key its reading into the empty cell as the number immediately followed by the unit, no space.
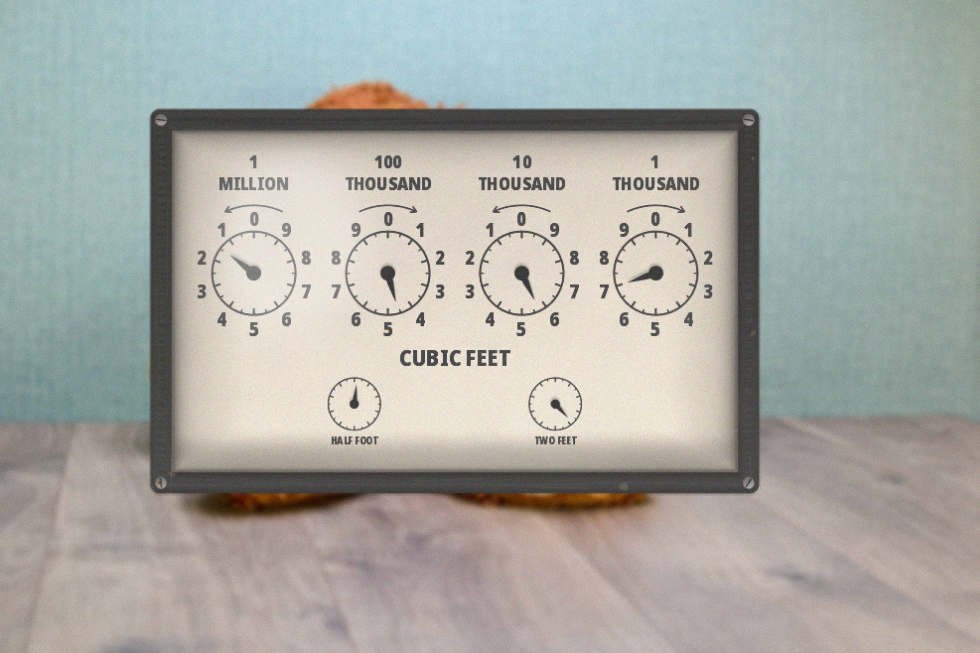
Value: 145700ft³
